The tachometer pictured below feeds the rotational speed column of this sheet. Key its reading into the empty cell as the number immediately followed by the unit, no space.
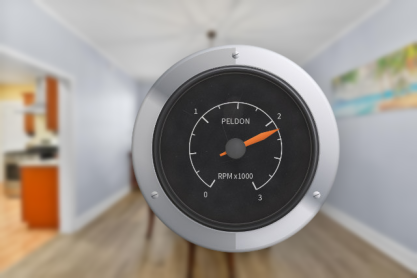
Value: 2125rpm
